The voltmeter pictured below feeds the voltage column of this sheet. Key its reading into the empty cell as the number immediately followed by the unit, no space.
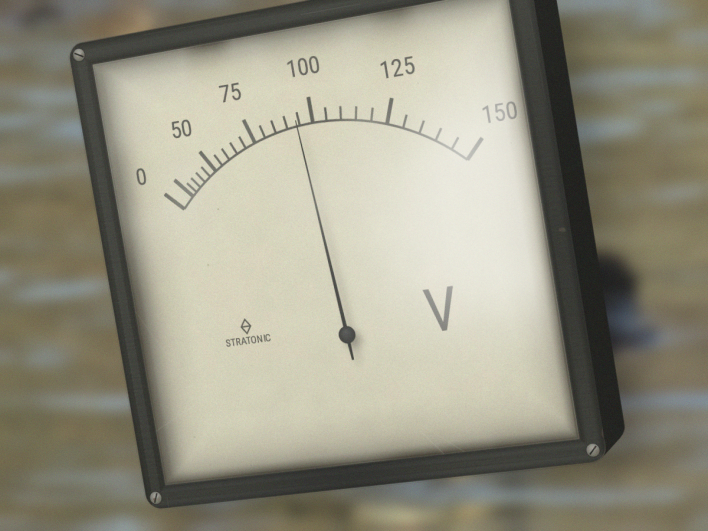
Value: 95V
